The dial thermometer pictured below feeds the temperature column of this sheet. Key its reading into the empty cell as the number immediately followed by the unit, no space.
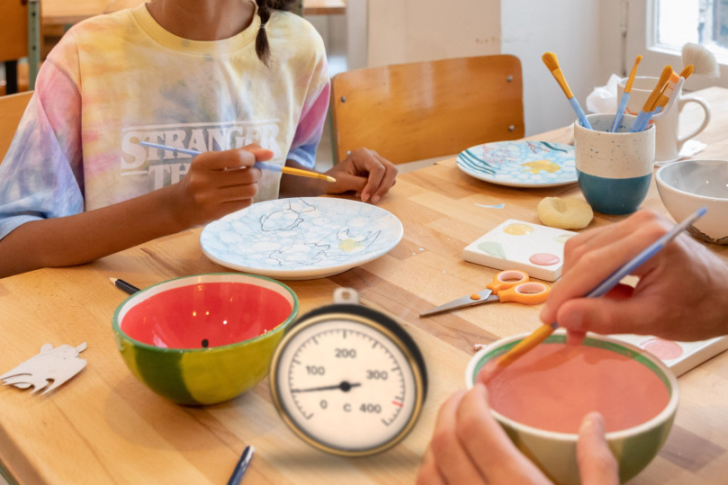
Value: 50°C
